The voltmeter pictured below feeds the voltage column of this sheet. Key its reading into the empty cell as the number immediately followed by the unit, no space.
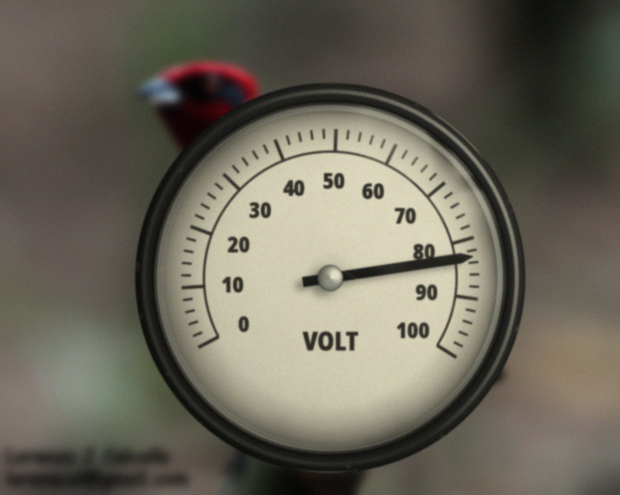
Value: 83V
